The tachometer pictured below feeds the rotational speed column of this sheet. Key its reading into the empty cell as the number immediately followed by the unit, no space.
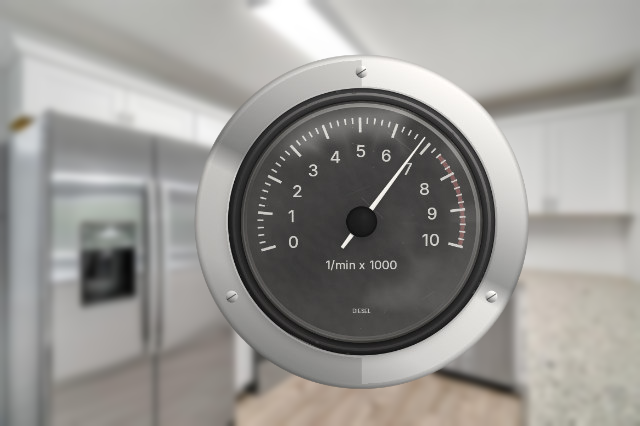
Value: 6800rpm
